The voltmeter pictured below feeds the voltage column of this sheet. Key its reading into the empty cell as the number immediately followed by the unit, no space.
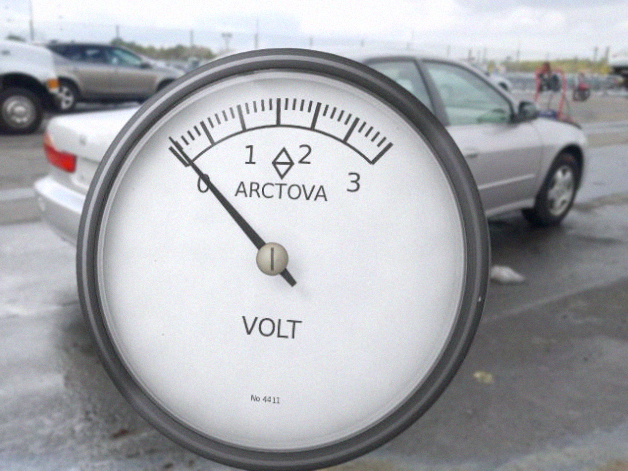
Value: 0.1V
